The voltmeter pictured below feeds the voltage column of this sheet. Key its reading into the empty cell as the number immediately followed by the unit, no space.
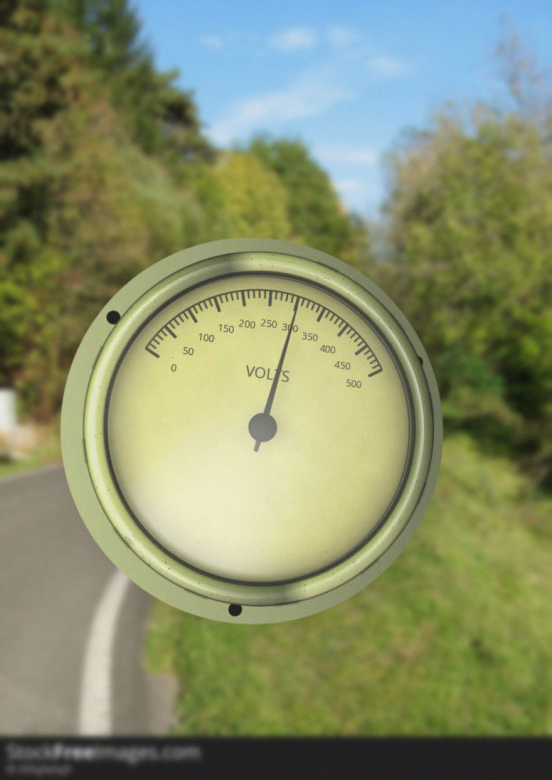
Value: 300V
